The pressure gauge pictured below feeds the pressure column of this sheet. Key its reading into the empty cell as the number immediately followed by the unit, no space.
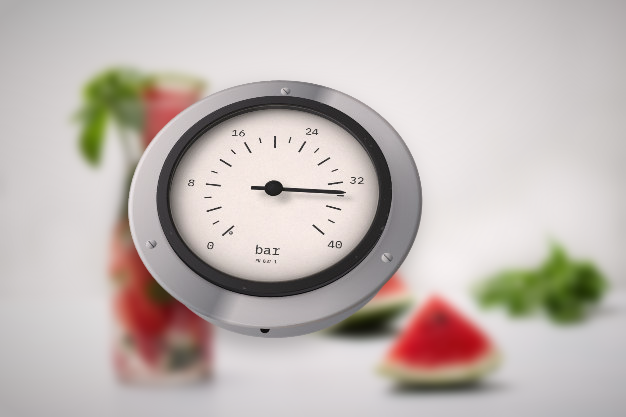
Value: 34bar
